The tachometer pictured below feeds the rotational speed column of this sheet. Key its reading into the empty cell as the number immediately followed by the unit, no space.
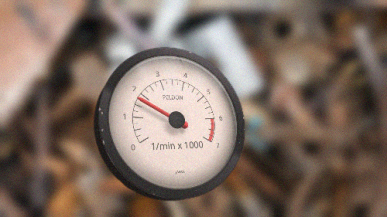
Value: 1750rpm
